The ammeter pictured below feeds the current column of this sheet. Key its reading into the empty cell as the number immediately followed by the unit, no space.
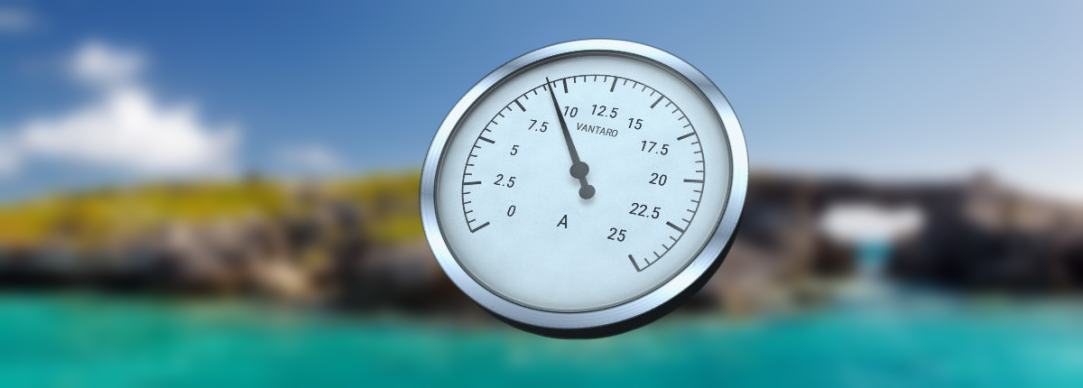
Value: 9.25A
